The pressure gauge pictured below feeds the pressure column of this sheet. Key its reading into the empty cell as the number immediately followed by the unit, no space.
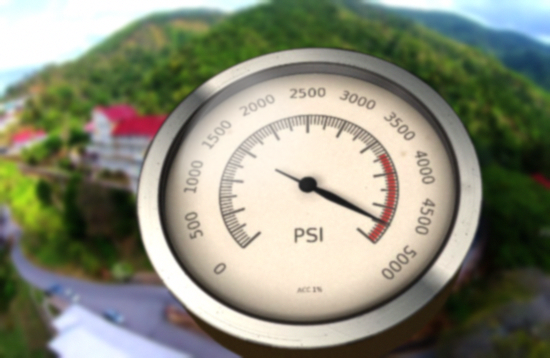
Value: 4750psi
